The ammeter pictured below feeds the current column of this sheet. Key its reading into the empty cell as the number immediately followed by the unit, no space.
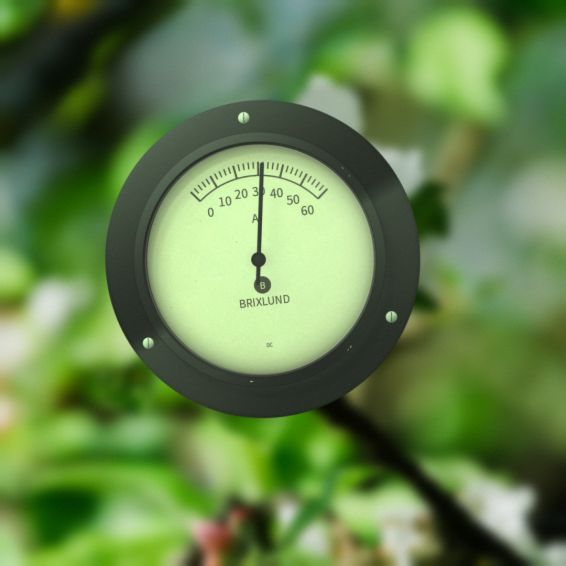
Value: 32A
